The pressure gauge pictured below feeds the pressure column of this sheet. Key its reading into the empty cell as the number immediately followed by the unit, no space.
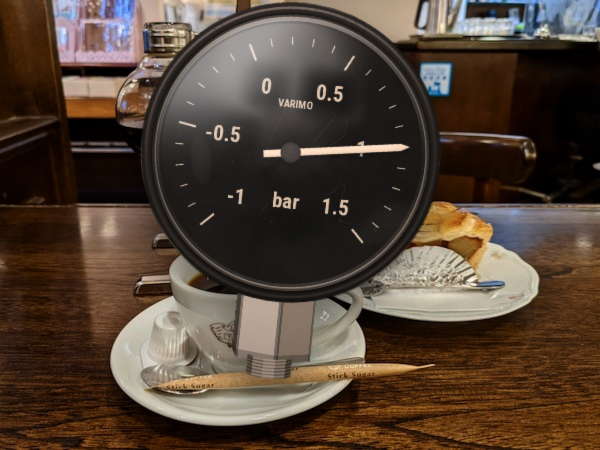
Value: 1bar
